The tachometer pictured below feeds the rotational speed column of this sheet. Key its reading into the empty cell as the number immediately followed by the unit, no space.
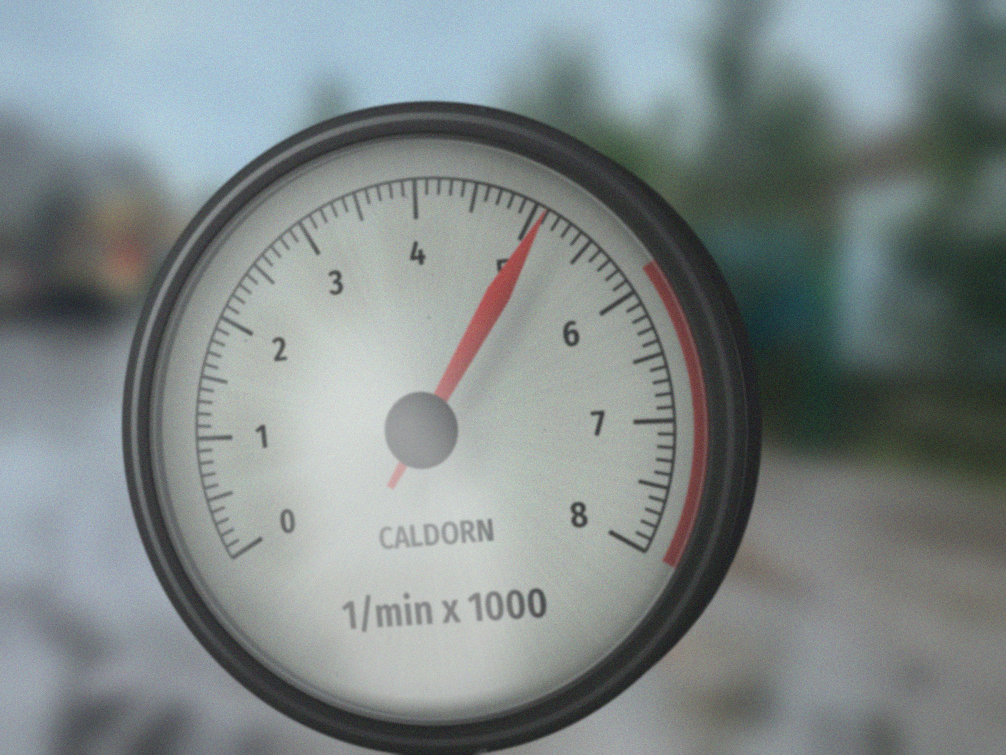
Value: 5100rpm
